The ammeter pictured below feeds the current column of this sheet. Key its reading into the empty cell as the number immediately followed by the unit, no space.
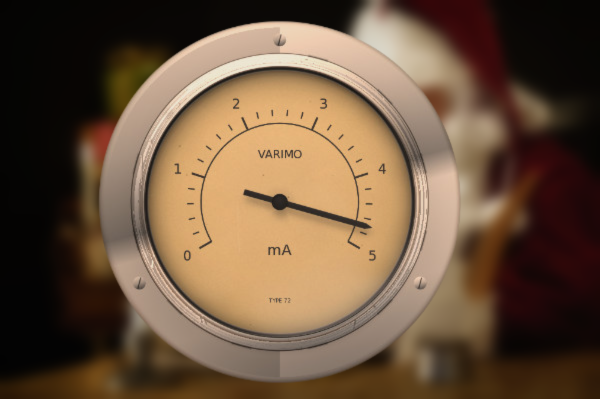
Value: 4.7mA
